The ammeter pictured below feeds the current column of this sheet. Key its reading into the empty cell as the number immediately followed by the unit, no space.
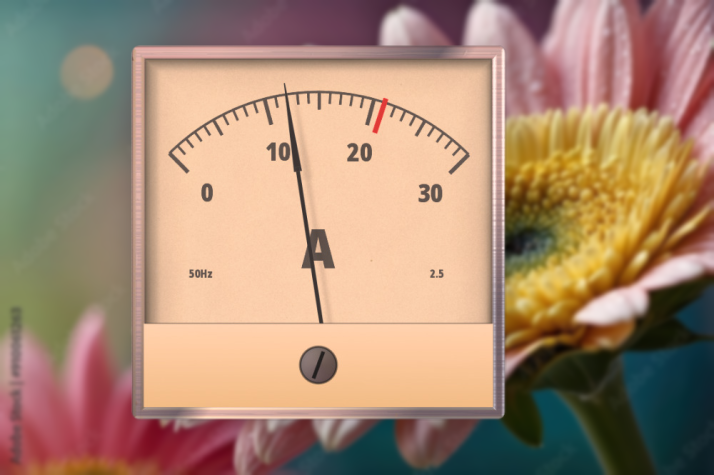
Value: 12A
